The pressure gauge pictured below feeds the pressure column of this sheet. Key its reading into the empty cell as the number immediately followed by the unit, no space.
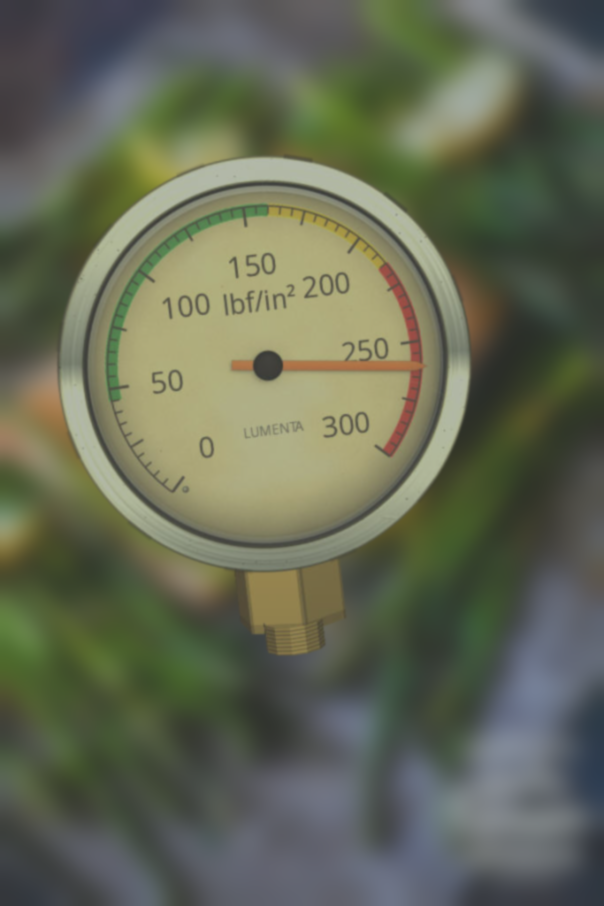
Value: 260psi
